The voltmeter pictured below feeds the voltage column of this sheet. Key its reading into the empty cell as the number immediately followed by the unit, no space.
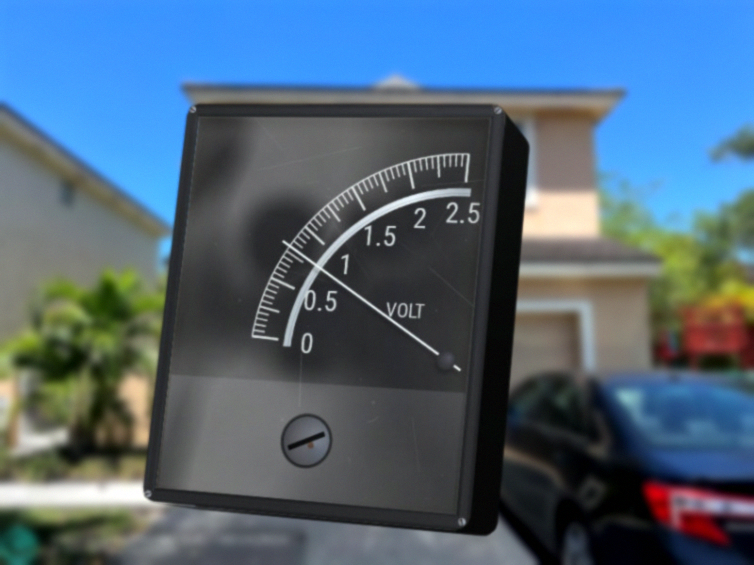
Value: 0.8V
